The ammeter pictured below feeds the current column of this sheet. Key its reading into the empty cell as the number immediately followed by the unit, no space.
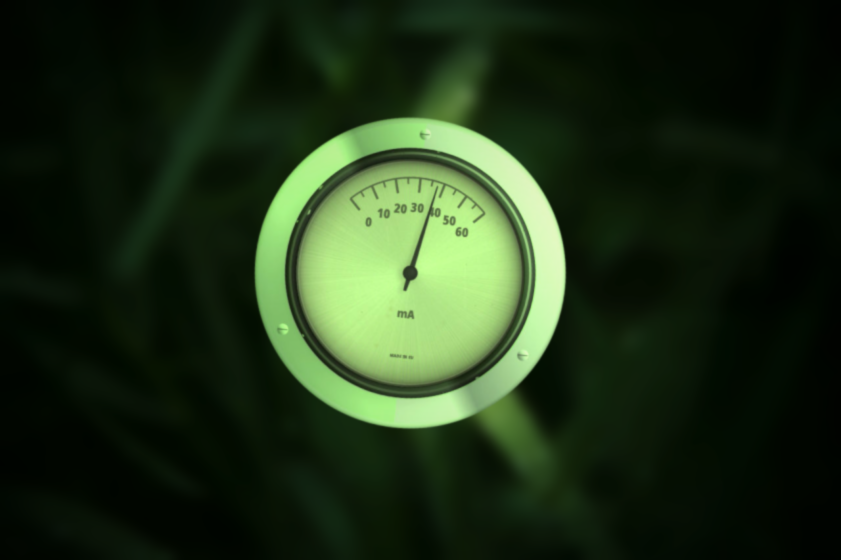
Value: 37.5mA
